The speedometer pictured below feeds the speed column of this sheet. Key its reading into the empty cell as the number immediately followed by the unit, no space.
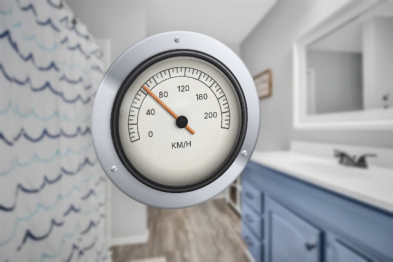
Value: 65km/h
